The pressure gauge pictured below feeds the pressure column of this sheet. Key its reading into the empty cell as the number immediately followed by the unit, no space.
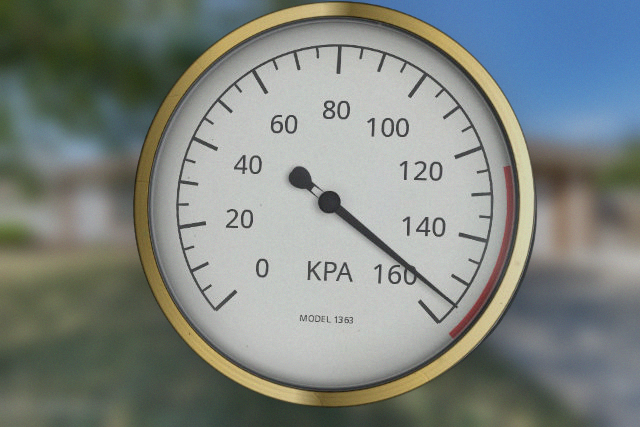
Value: 155kPa
